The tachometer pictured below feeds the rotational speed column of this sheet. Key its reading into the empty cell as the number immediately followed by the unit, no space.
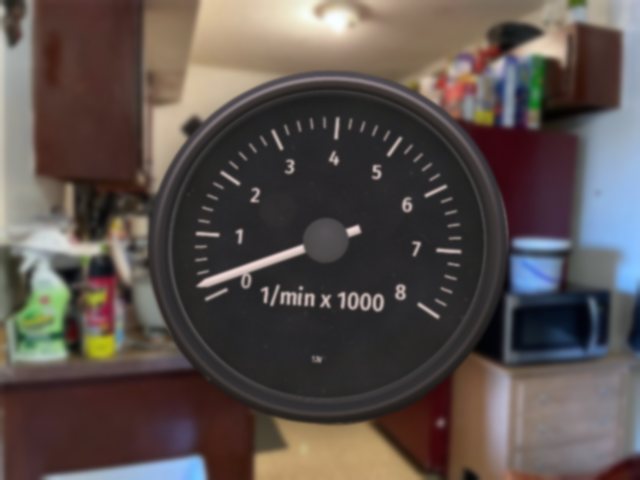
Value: 200rpm
